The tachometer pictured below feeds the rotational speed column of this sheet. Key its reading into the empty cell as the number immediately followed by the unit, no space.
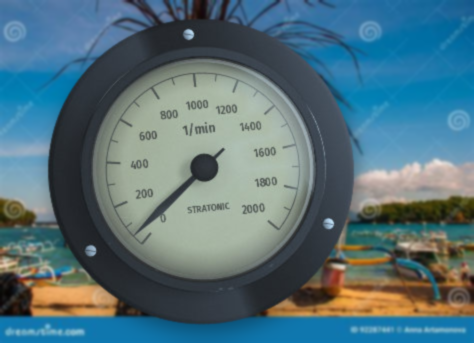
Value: 50rpm
